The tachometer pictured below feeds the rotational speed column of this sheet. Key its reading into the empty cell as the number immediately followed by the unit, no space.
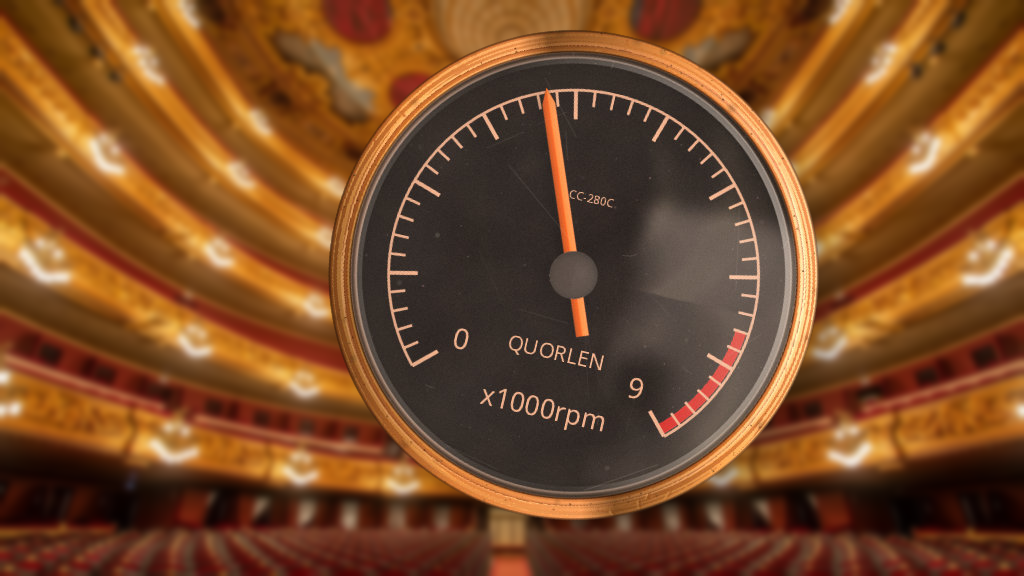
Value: 3700rpm
